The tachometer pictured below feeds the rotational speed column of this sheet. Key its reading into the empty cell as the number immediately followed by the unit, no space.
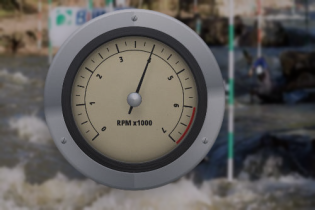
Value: 4000rpm
